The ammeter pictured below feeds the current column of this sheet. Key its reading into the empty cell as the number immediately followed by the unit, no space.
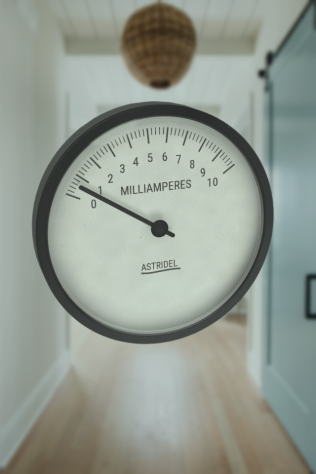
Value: 0.6mA
